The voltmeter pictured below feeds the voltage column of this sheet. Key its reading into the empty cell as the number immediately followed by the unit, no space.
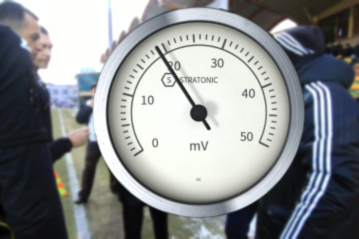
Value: 19mV
